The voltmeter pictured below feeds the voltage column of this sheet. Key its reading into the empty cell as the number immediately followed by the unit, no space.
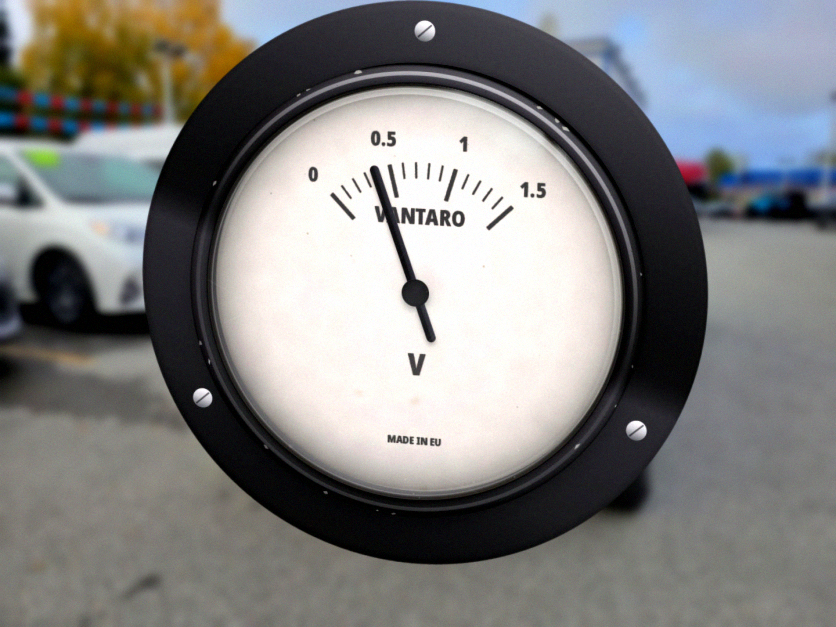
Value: 0.4V
